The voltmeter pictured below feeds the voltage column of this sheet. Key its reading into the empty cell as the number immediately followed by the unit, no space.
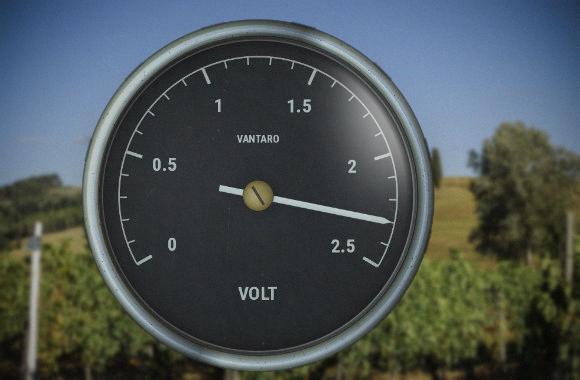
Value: 2.3V
